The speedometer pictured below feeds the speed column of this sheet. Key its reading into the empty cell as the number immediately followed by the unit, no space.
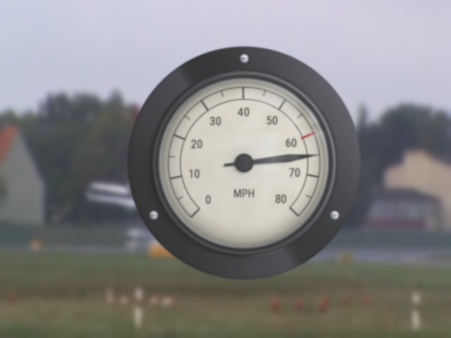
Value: 65mph
